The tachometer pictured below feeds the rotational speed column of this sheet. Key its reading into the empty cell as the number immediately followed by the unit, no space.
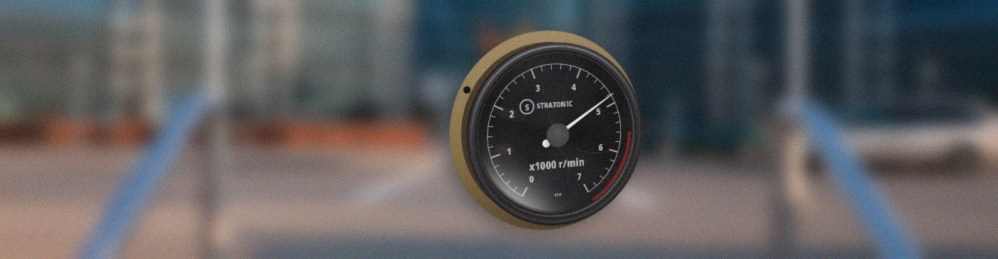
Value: 4800rpm
